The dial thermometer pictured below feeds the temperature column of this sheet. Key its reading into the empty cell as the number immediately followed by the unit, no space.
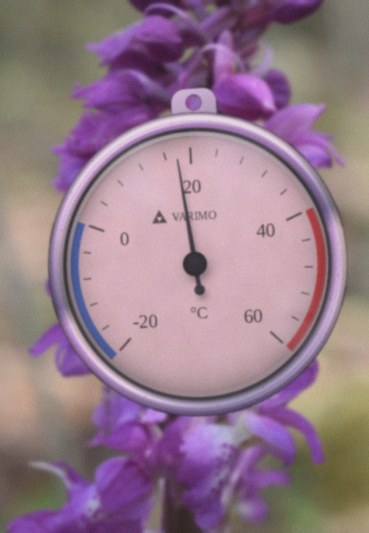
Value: 18°C
